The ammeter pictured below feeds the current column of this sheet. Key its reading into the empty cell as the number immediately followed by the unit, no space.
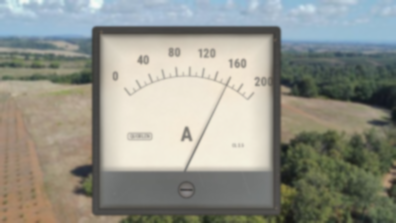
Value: 160A
